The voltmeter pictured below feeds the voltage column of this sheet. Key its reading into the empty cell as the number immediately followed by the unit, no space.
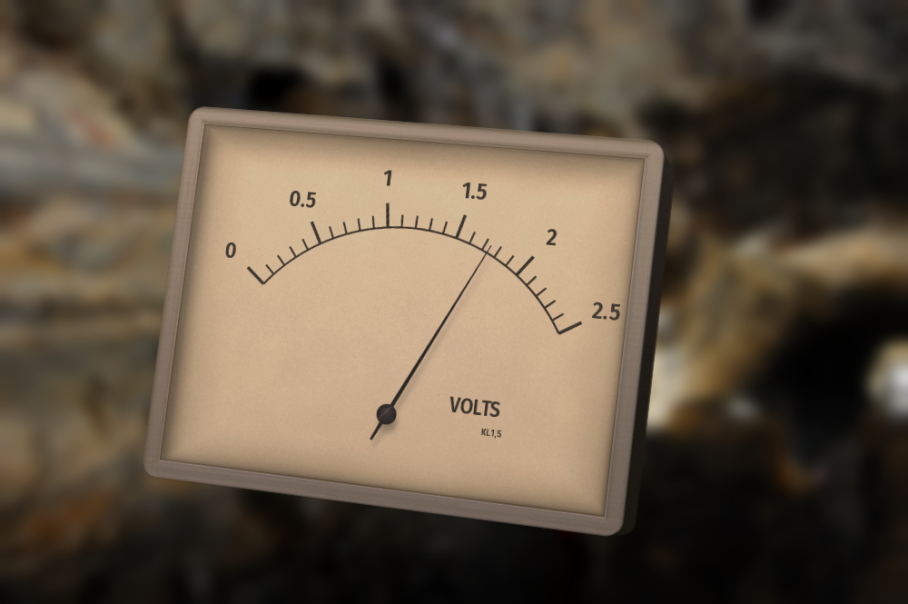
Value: 1.75V
